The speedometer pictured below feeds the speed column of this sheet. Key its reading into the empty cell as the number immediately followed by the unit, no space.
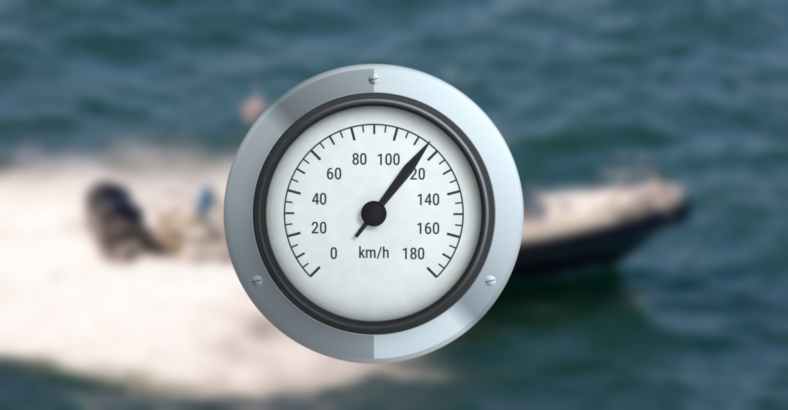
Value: 115km/h
